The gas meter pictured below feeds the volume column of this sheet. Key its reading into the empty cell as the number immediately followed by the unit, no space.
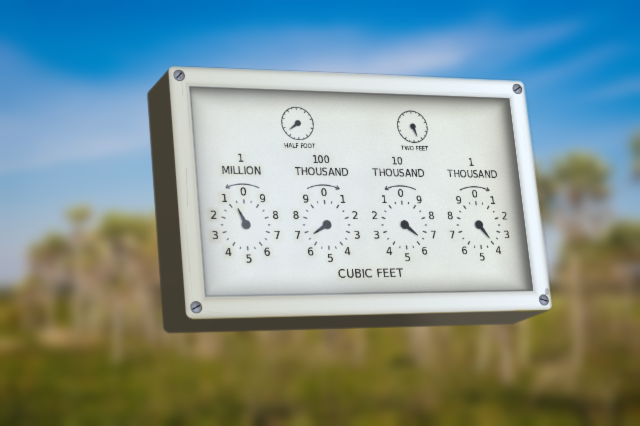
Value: 66400ft³
